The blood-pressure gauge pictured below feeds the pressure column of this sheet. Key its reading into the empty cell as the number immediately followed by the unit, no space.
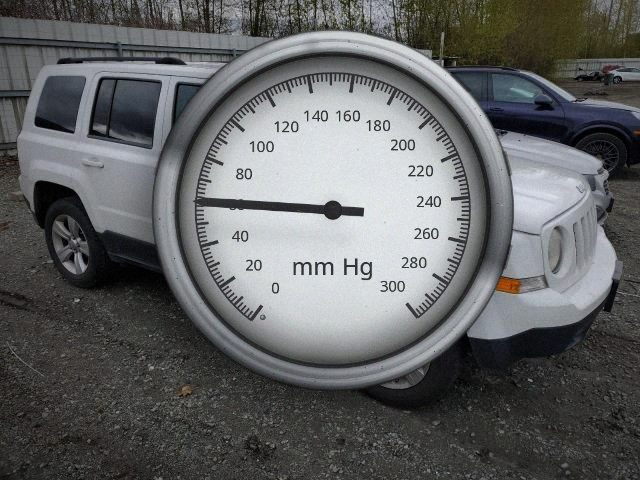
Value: 60mmHg
